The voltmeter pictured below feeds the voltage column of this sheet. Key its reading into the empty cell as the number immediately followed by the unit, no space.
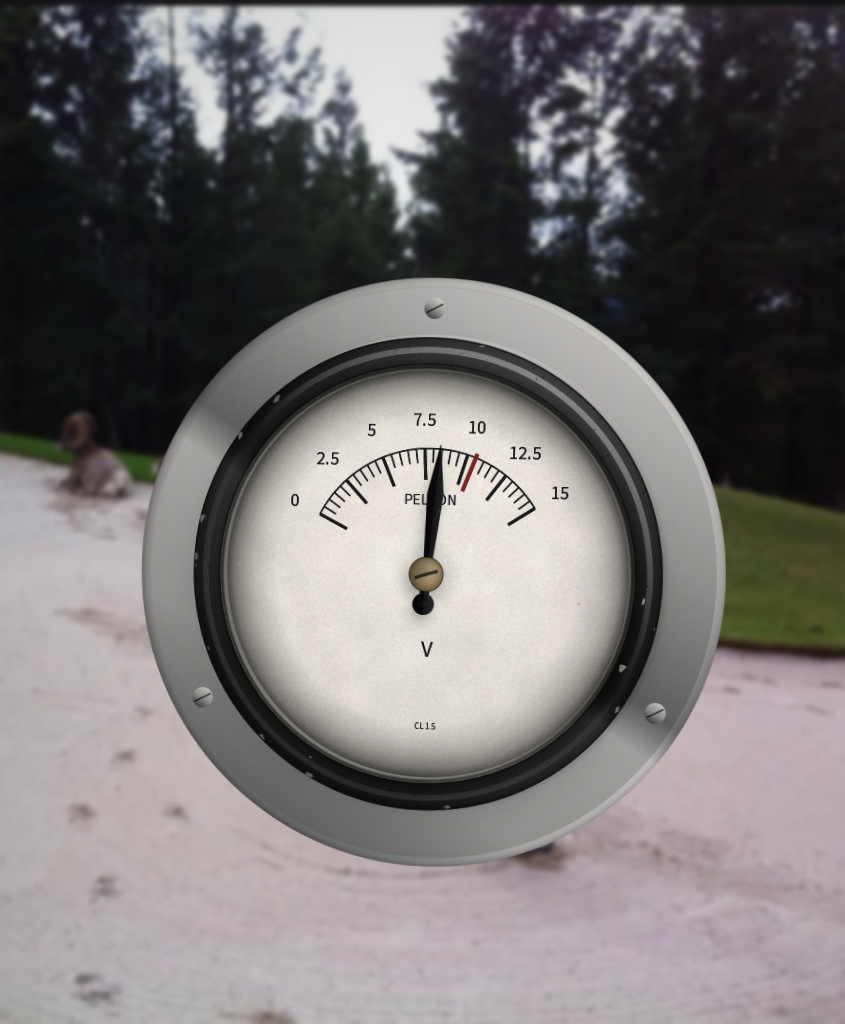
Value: 8.5V
